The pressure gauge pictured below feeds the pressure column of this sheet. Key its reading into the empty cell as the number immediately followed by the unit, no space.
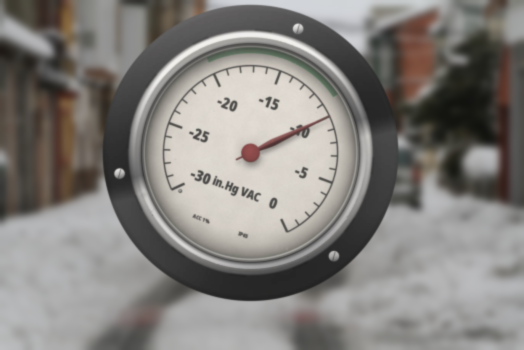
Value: -10inHg
